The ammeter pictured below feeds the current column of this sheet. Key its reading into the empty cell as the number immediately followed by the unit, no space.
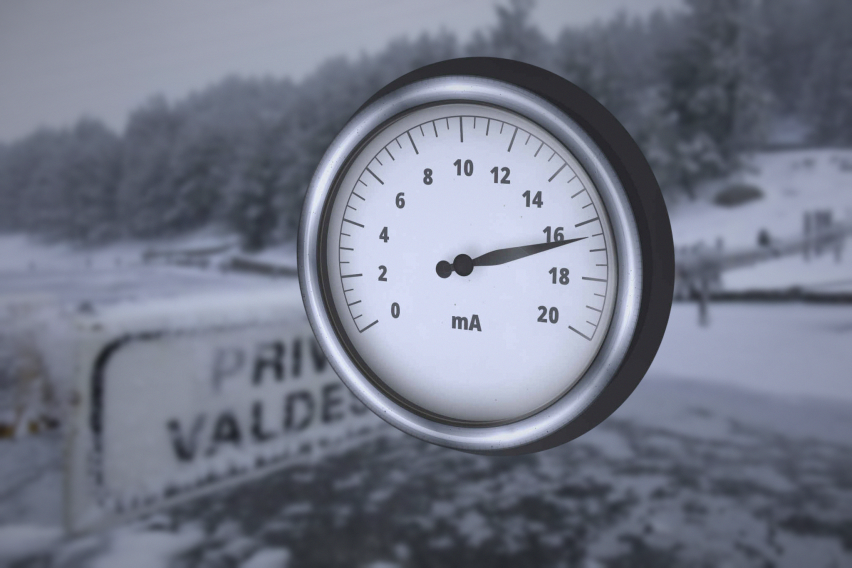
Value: 16.5mA
